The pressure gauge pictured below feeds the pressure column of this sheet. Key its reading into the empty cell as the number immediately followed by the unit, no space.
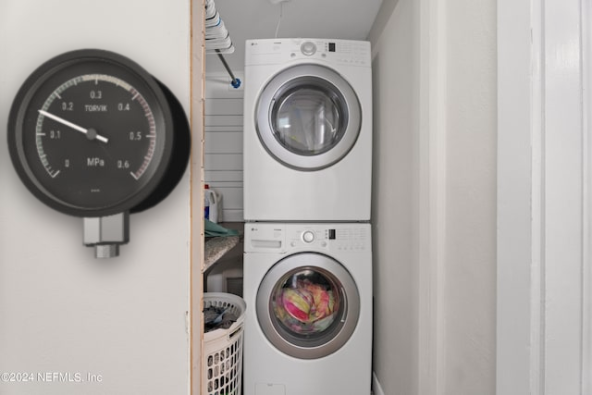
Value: 0.15MPa
